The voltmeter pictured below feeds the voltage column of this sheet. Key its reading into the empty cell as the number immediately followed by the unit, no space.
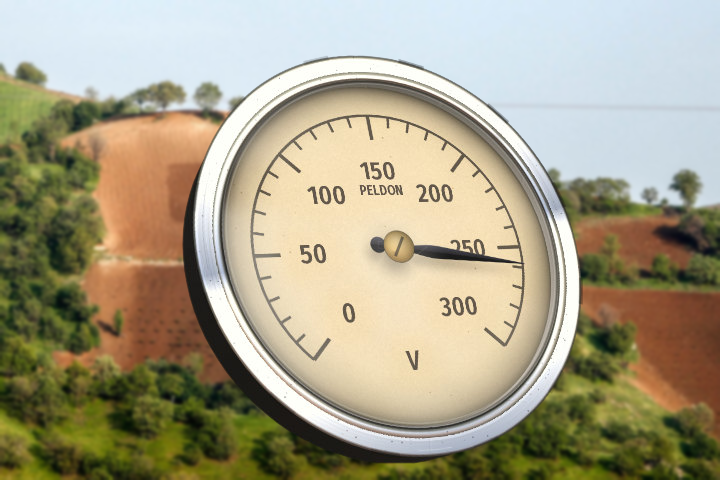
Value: 260V
